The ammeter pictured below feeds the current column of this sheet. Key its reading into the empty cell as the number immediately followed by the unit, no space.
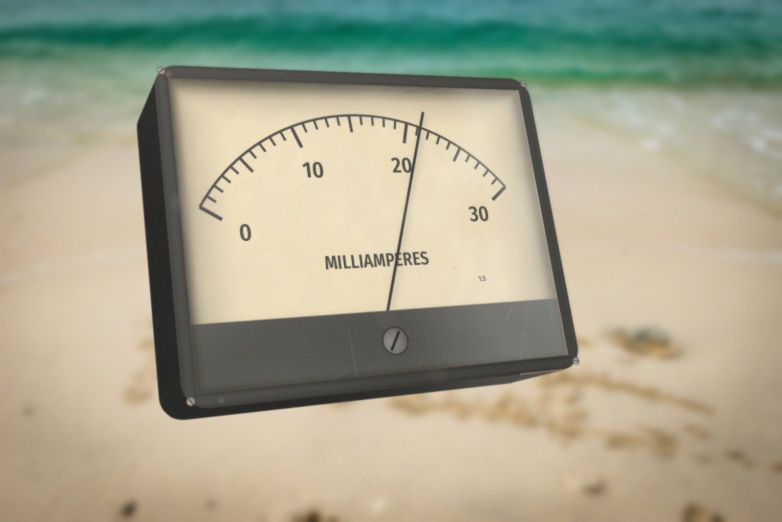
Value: 21mA
